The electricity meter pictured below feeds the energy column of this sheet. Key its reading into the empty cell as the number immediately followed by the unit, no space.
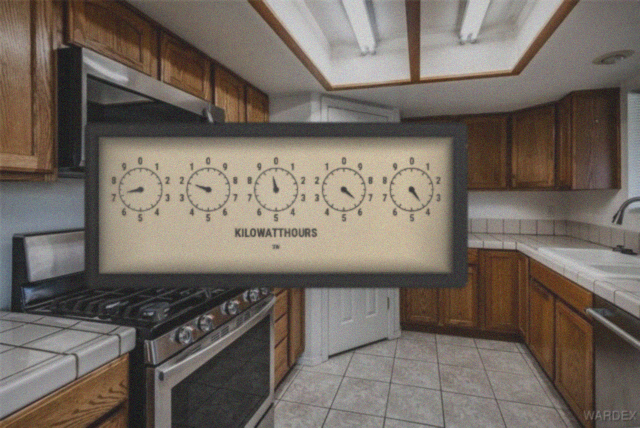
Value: 71964kWh
